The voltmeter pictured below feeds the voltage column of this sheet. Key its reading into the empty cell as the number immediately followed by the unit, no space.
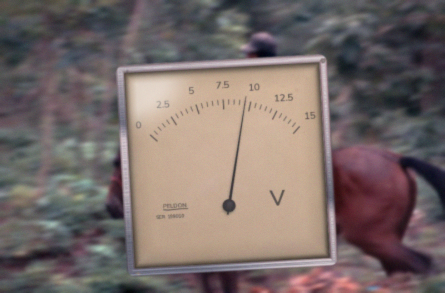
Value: 9.5V
